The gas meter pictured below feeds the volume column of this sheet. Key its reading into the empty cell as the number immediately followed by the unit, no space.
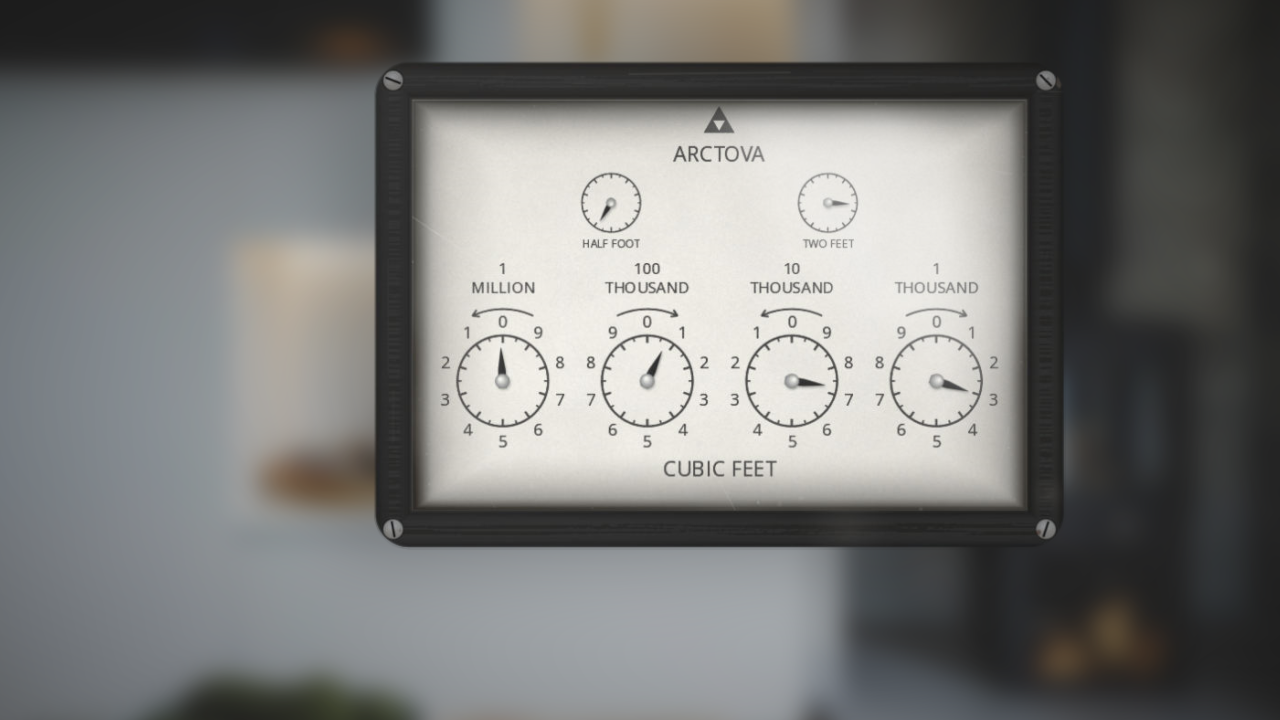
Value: 7300ft³
